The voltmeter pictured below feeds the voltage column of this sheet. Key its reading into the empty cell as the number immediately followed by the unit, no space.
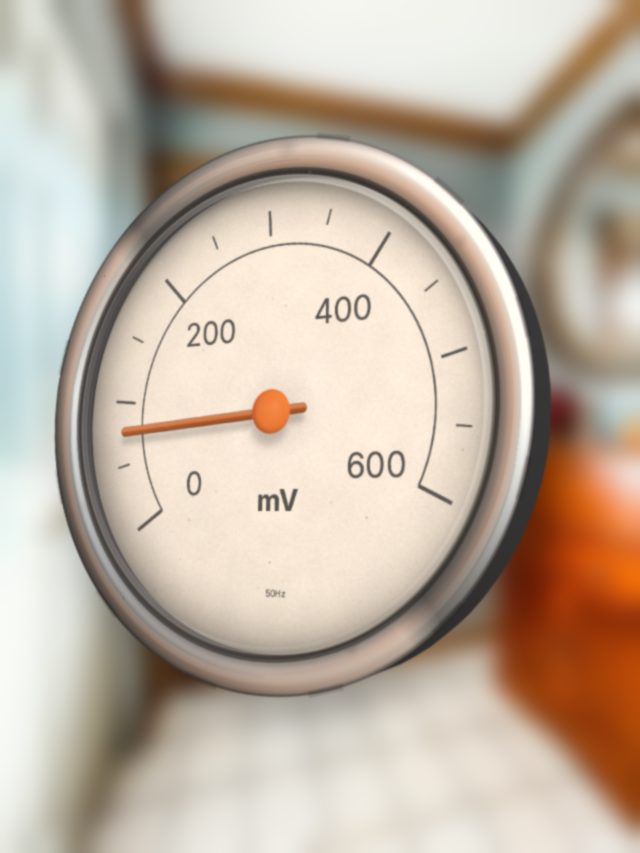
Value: 75mV
